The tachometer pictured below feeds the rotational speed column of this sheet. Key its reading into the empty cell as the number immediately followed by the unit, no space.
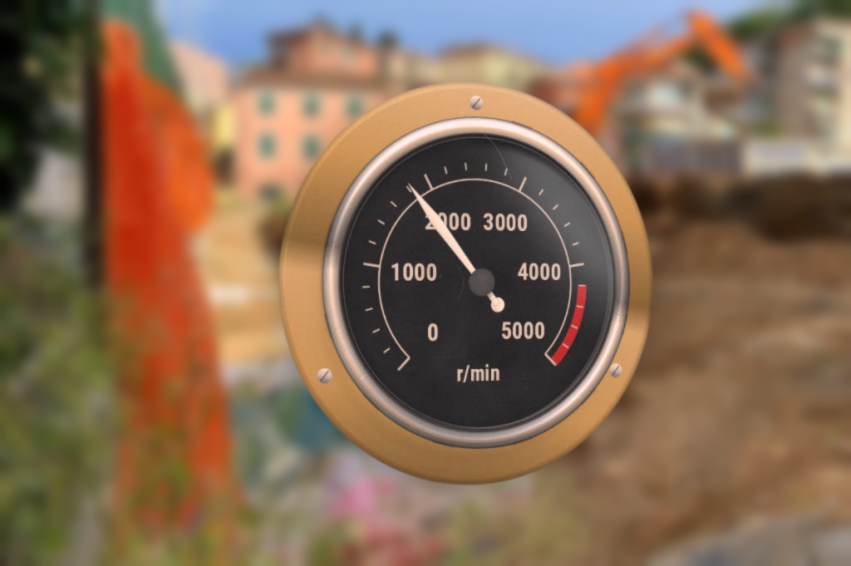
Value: 1800rpm
